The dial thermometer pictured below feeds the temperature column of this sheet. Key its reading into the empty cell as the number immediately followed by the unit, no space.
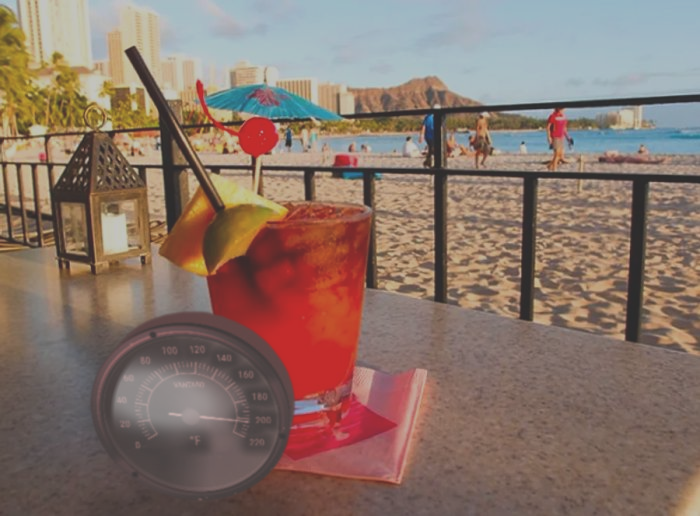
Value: 200°F
